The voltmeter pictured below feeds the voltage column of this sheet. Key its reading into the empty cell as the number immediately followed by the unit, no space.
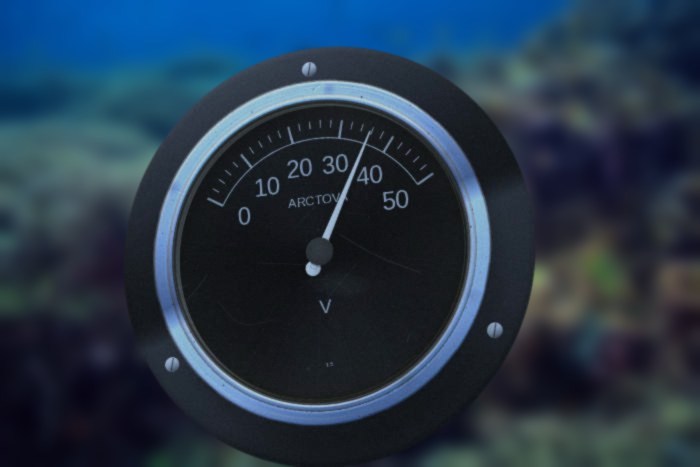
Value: 36V
